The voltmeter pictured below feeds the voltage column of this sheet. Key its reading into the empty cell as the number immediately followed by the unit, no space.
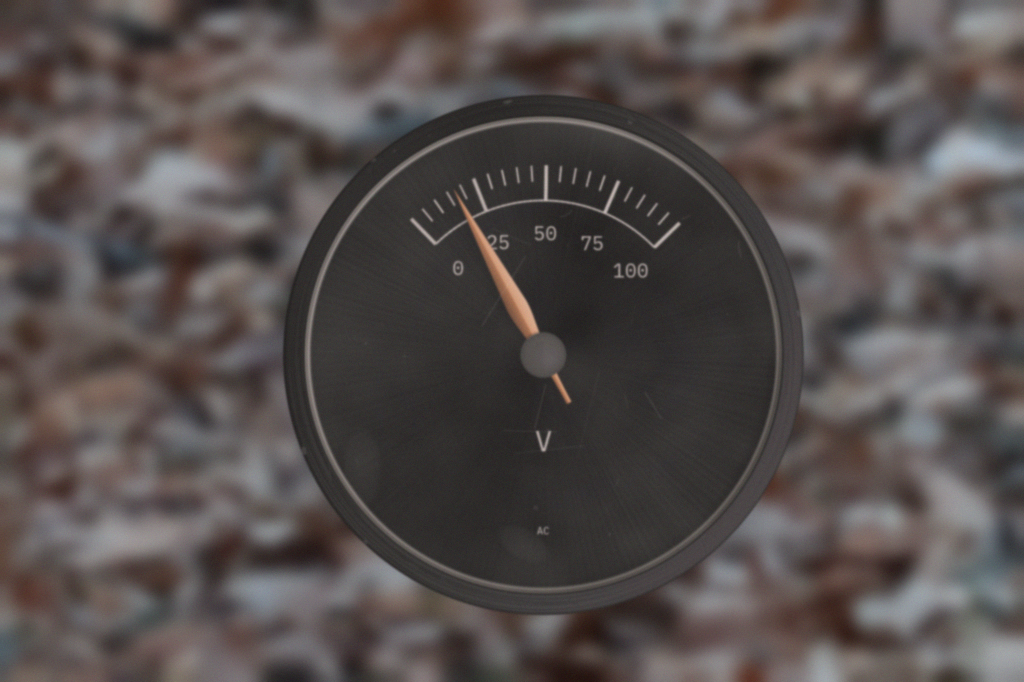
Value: 17.5V
